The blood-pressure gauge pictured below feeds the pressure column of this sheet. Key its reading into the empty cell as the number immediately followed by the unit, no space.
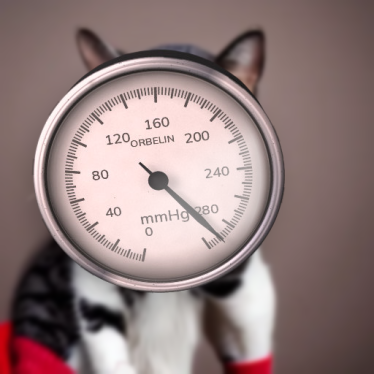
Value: 290mmHg
